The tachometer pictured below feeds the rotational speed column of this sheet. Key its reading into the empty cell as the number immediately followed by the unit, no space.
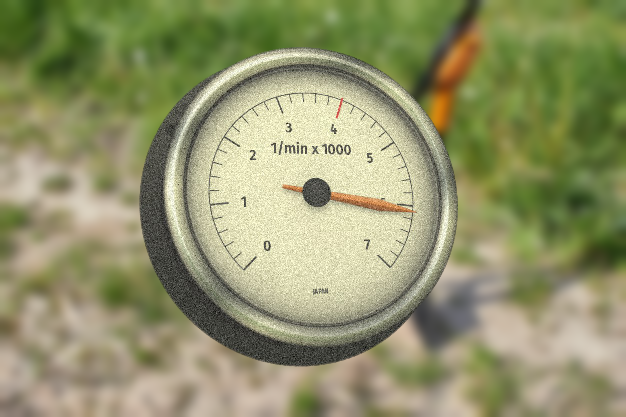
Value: 6100rpm
